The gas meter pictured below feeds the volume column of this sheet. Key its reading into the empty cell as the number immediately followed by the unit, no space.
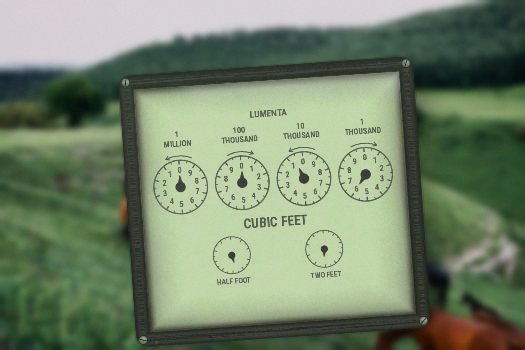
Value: 600ft³
